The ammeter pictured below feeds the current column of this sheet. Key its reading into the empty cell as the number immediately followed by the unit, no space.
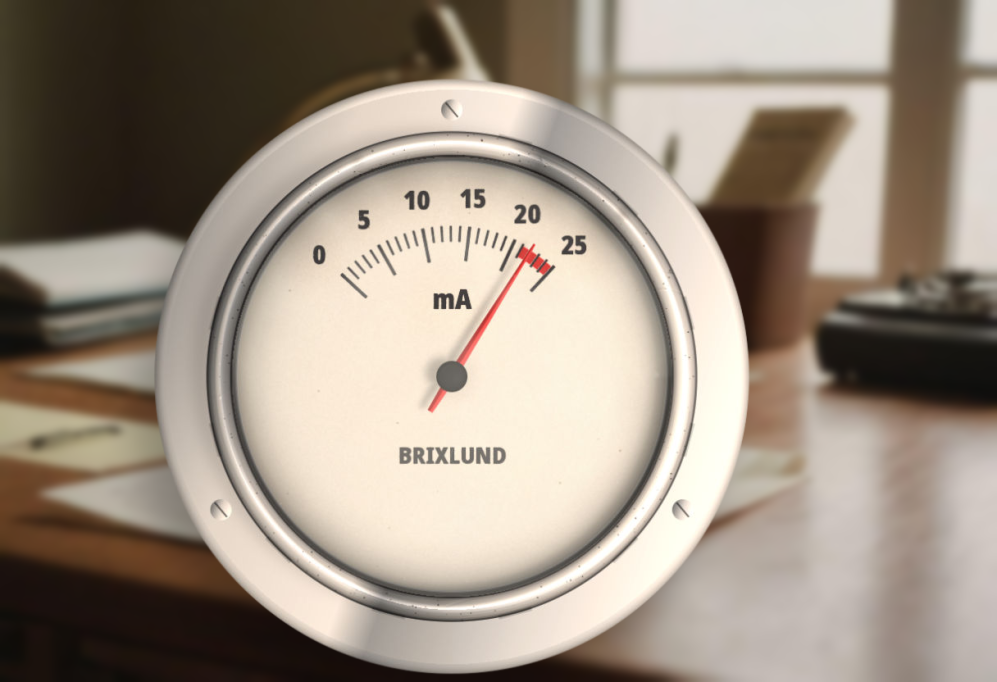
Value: 22mA
